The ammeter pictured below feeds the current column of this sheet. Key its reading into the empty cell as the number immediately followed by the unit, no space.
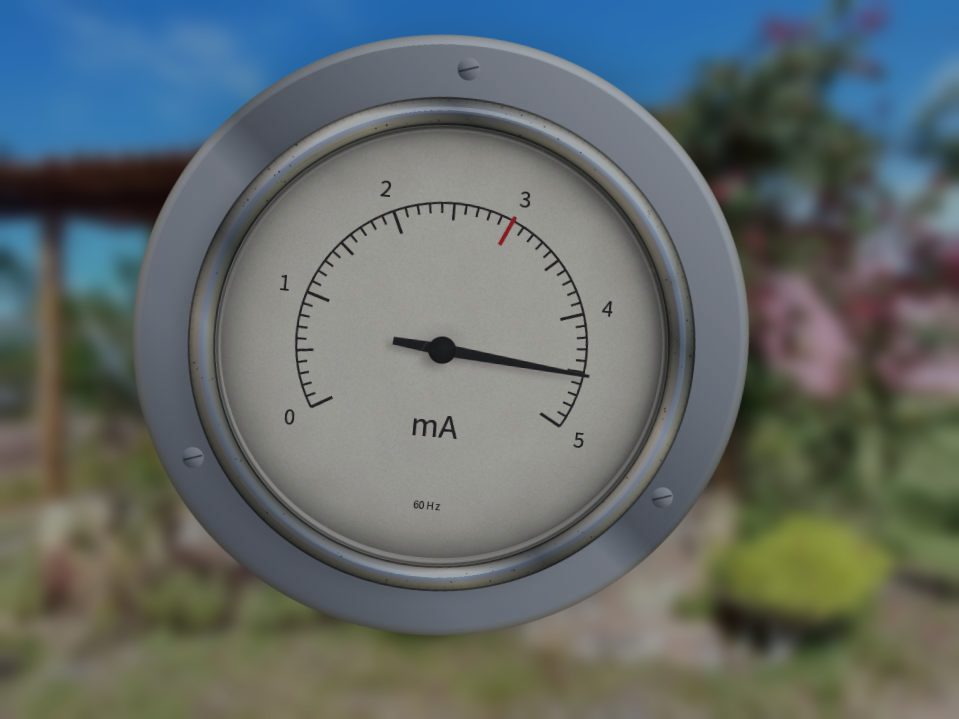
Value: 4.5mA
